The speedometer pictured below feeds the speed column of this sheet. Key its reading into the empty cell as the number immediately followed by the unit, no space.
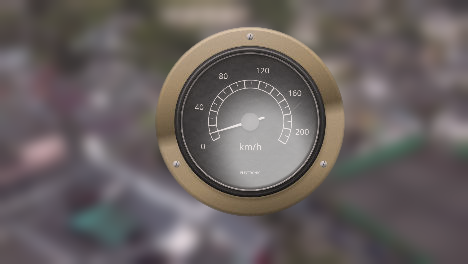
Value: 10km/h
